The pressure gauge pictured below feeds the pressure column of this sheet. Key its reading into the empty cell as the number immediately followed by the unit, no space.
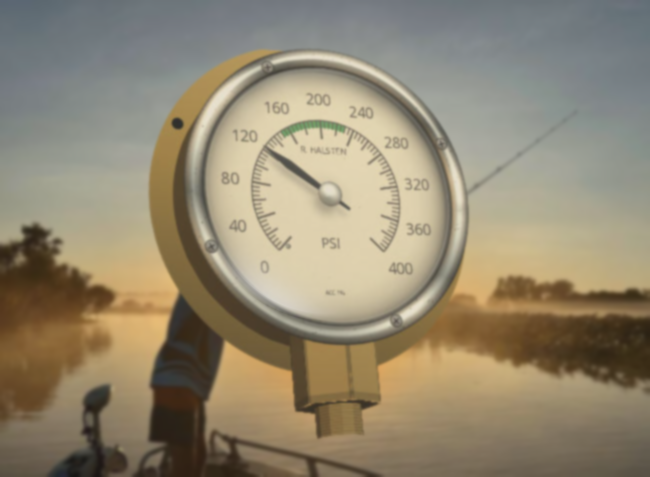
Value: 120psi
